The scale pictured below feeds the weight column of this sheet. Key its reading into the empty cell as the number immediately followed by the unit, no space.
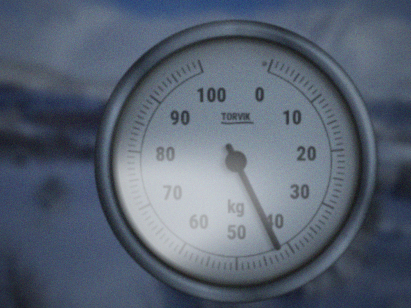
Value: 42kg
